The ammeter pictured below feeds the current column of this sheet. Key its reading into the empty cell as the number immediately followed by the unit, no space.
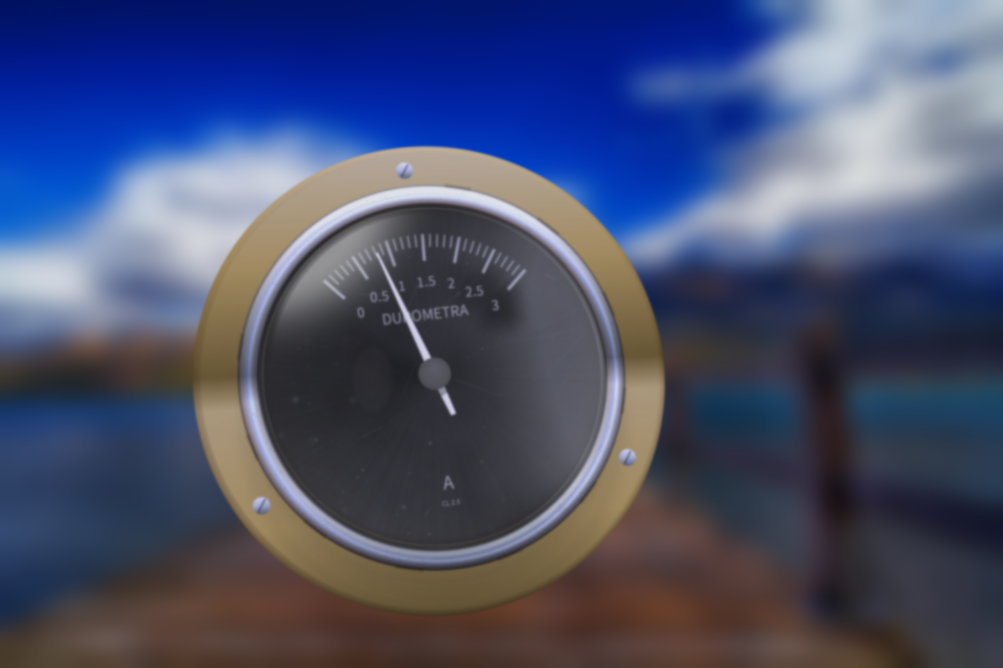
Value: 0.8A
